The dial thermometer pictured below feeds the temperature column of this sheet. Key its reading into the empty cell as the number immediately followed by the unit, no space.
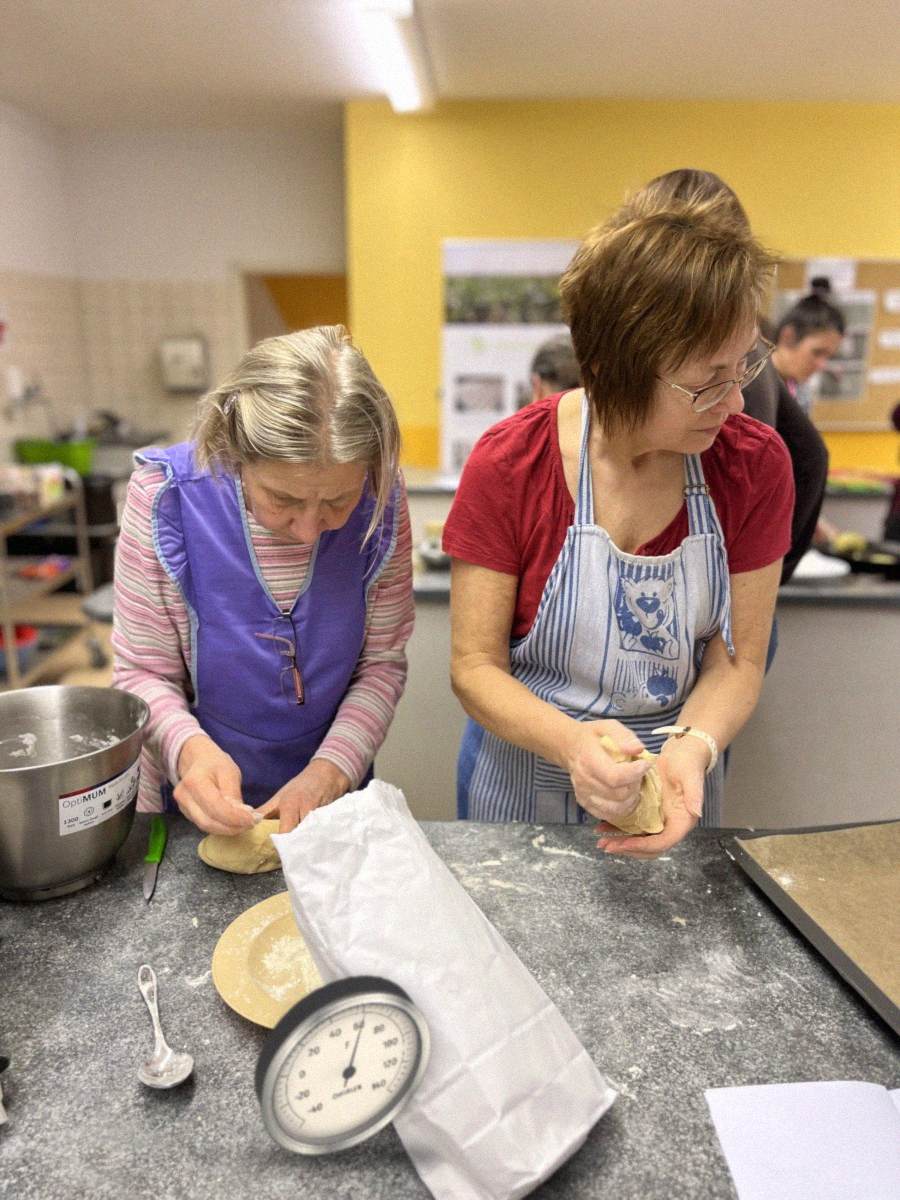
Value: 60°F
